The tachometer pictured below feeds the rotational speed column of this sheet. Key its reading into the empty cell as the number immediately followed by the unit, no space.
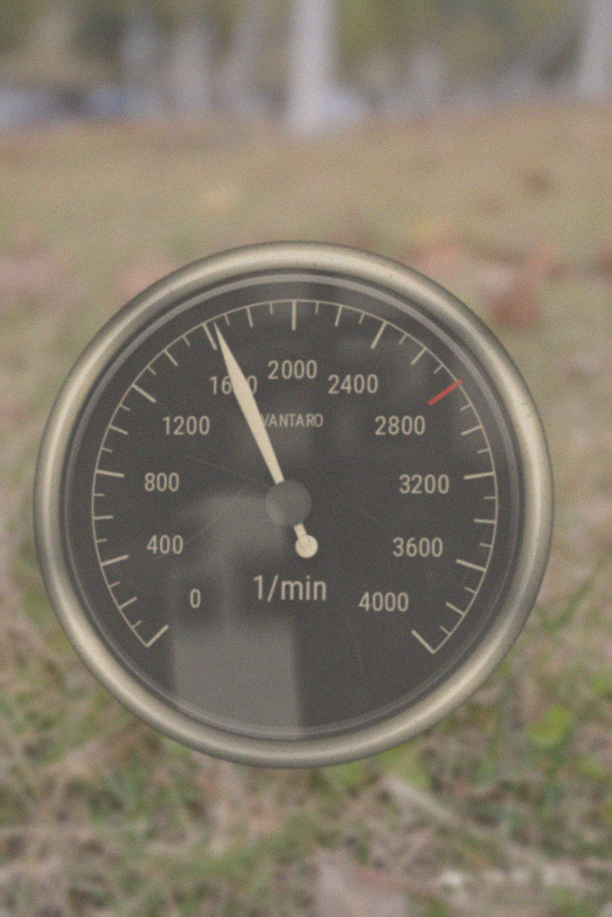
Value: 1650rpm
